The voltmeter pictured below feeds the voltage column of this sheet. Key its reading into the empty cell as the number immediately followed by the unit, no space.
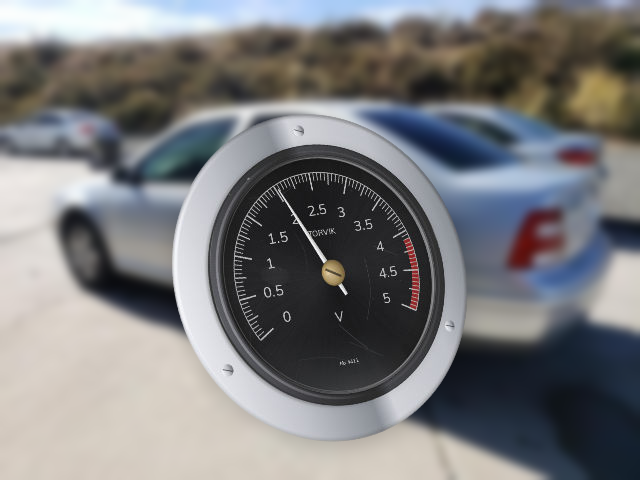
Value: 2V
